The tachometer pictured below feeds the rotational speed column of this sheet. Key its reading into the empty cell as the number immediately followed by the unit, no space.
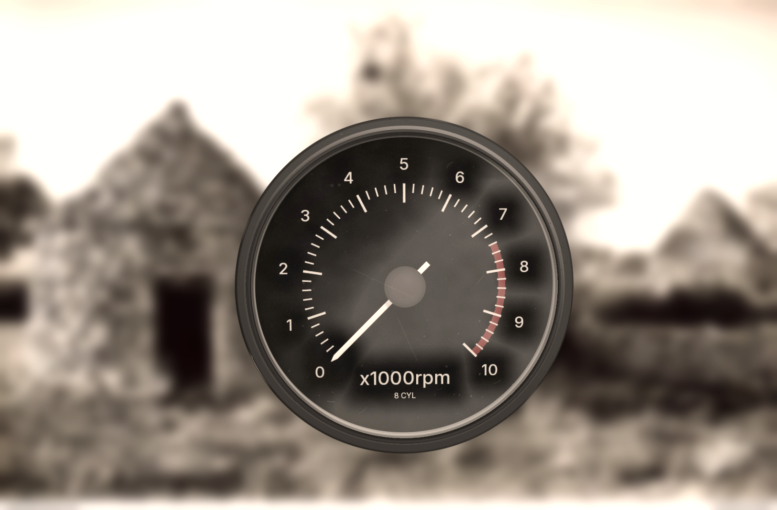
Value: 0rpm
